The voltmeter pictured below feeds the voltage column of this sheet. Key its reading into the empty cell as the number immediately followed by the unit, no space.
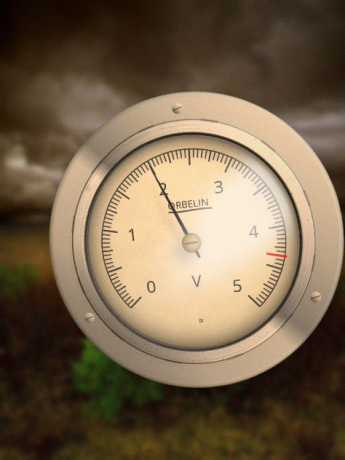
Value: 2V
